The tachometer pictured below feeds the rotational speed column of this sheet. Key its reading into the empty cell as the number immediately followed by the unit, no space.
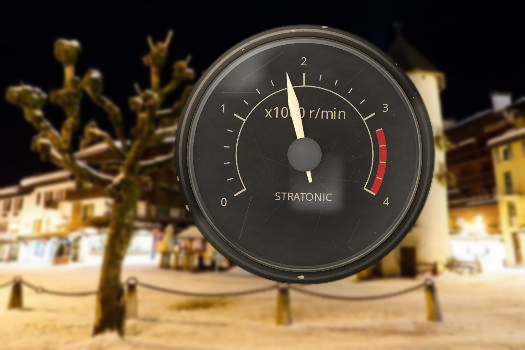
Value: 1800rpm
